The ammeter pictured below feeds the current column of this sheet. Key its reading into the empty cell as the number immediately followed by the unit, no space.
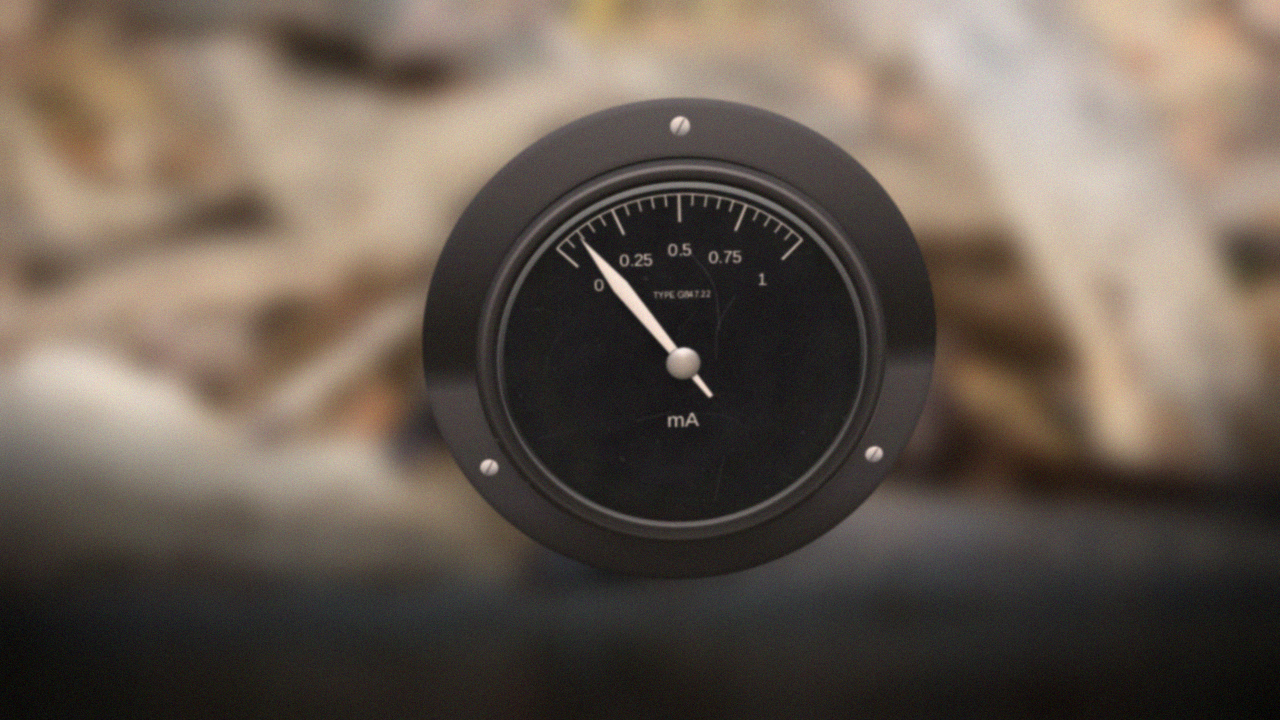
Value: 0.1mA
